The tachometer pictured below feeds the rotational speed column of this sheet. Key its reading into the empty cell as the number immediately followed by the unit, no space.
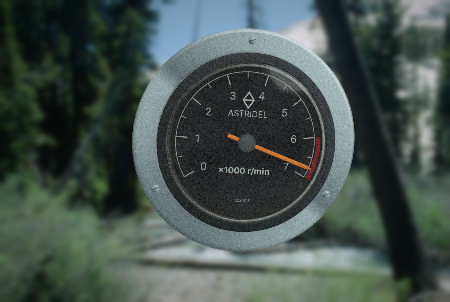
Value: 6750rpm
